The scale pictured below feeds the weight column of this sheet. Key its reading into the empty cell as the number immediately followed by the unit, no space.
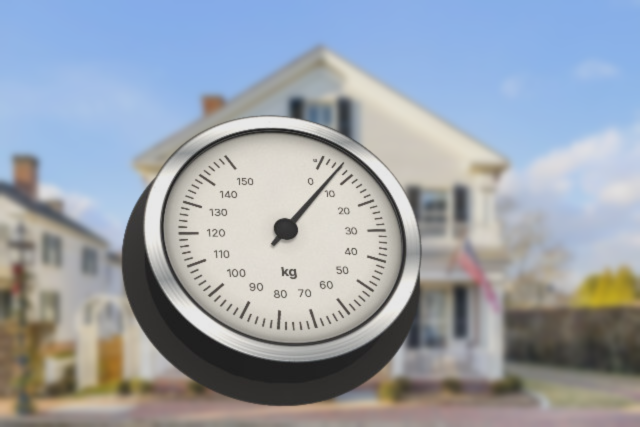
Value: 6kg
